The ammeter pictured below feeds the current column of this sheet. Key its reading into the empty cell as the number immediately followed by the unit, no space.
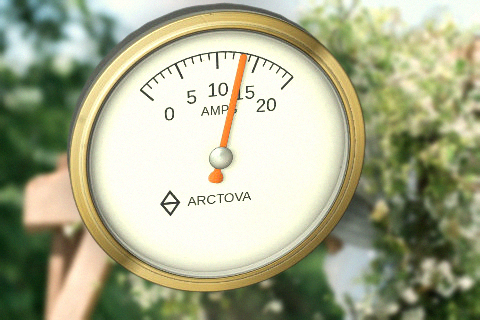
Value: 13A
